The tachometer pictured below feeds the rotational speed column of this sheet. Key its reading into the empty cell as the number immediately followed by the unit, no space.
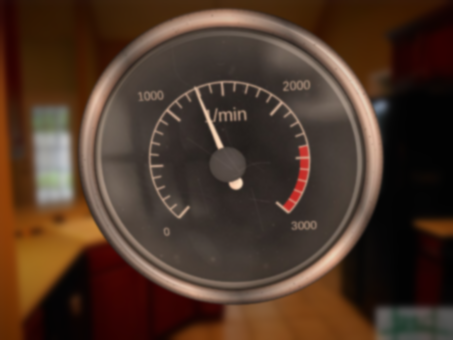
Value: 1300rpm
